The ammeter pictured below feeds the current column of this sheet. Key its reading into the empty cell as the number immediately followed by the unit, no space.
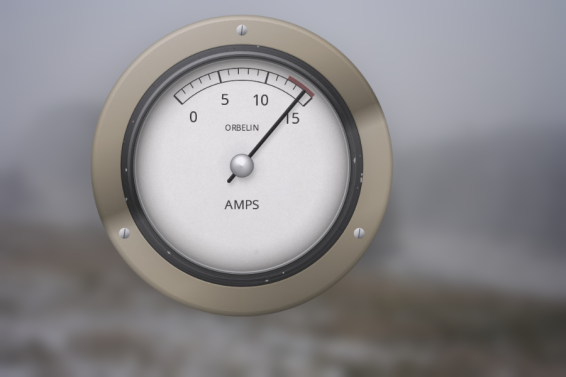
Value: 14A
